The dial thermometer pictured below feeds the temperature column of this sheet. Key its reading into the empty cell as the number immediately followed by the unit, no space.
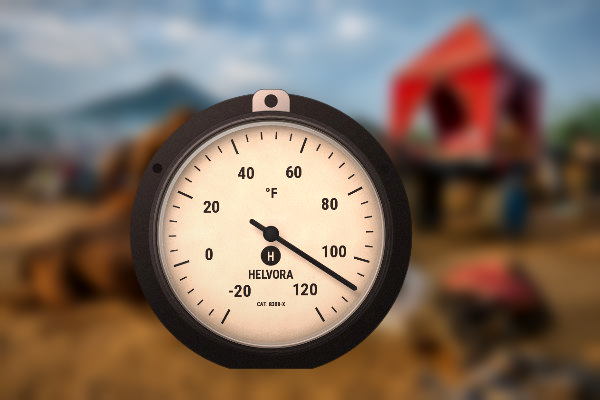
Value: 108°F
